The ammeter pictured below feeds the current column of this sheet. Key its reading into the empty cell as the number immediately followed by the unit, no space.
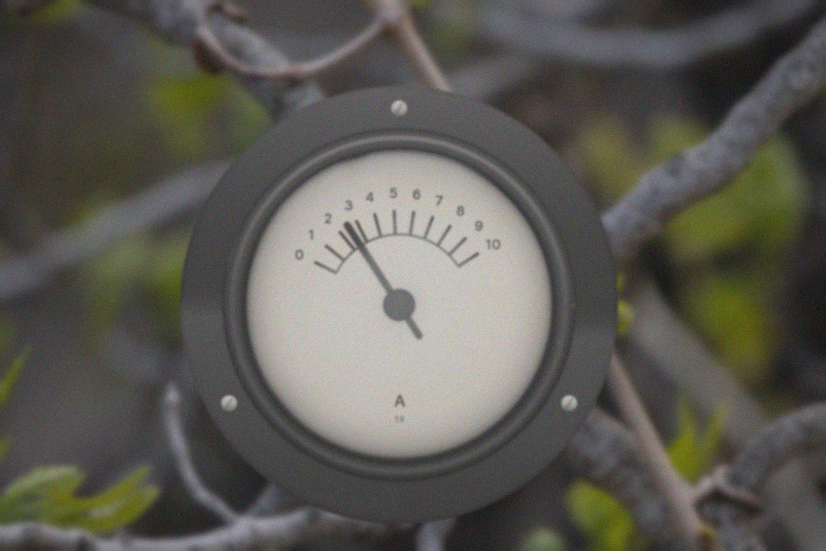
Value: 2.5A
